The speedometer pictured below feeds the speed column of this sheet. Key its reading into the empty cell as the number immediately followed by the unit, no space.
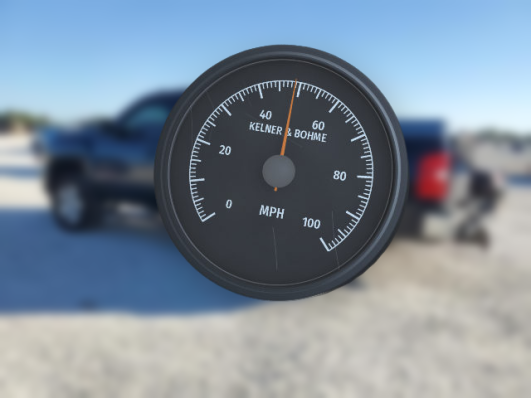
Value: 49mph
